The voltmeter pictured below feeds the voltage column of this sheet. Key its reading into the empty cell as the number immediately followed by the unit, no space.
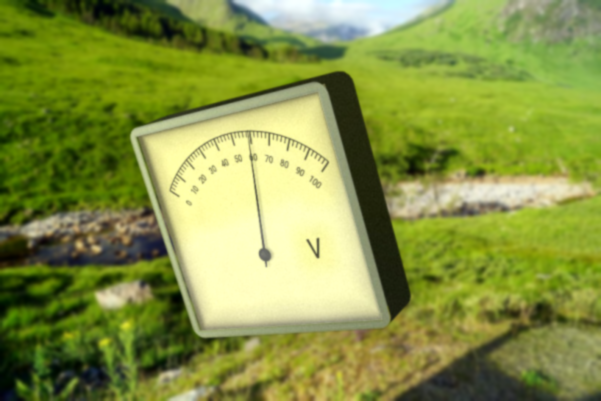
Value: 60V
